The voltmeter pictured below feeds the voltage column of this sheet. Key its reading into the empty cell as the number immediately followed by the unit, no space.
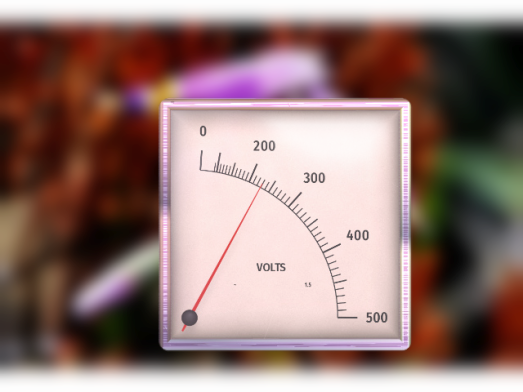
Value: 230V
